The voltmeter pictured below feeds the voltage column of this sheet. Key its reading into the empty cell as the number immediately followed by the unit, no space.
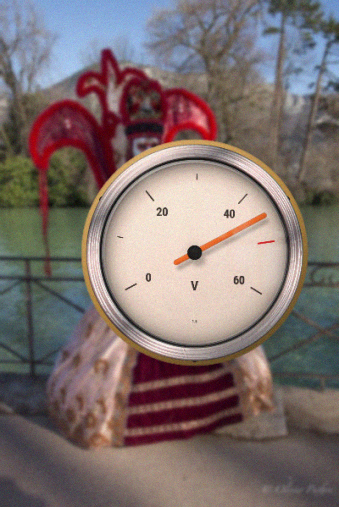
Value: 45V
